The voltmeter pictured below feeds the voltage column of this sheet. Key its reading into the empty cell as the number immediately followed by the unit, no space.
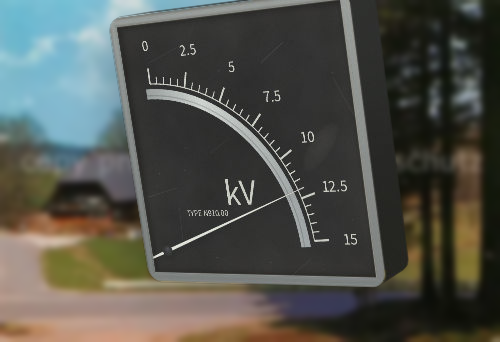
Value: 12kV
